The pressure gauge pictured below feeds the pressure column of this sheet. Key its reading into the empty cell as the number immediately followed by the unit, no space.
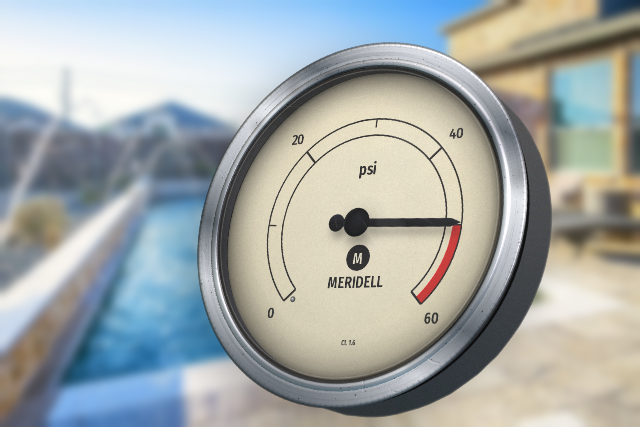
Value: 50psi
